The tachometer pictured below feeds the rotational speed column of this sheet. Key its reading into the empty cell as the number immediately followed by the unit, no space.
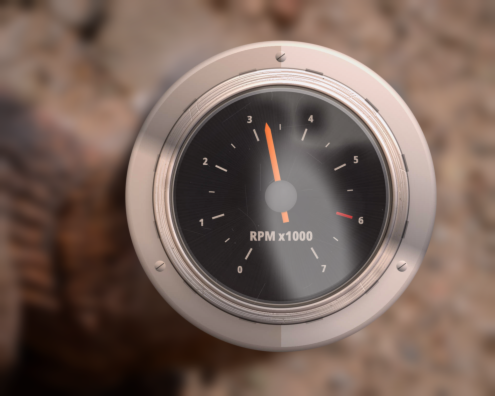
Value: 3250rpm
